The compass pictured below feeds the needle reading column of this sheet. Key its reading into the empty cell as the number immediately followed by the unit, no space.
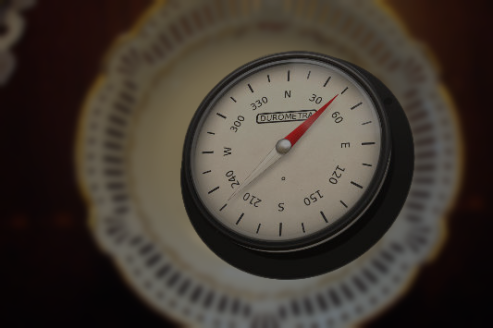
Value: 45°
